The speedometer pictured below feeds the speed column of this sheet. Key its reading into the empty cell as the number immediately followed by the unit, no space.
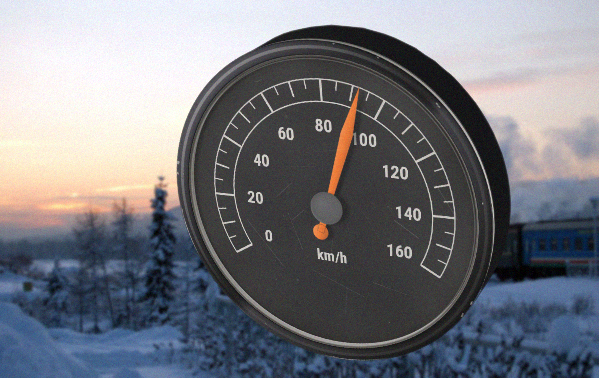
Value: 92.5km/h
